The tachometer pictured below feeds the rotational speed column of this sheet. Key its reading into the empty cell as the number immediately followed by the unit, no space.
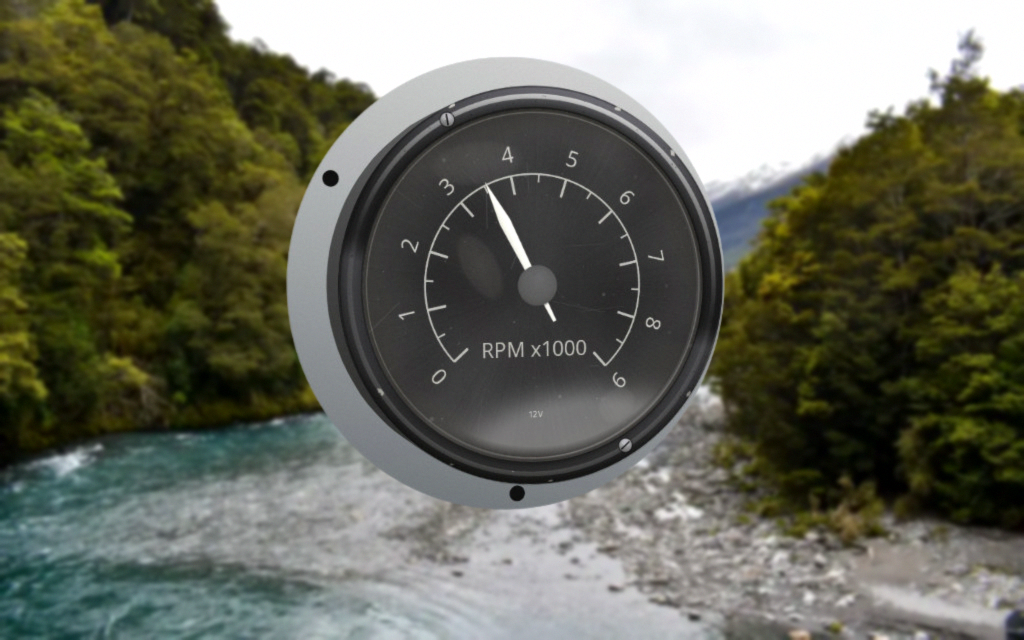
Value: 3500rpm
